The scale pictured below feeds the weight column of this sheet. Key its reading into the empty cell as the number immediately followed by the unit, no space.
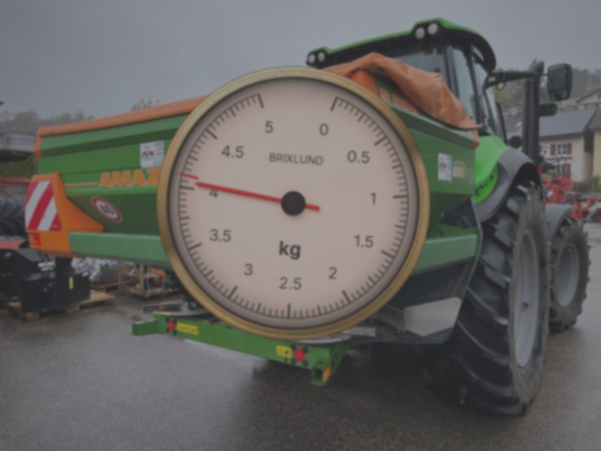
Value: 4.05kg
